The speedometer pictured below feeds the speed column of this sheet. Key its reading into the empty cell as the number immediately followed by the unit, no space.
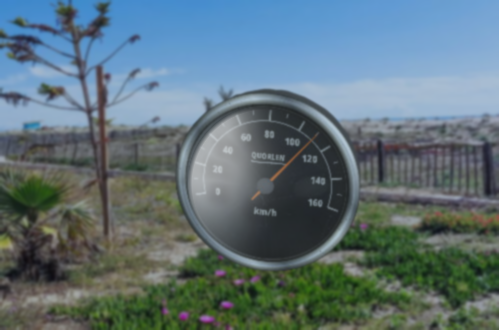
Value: 110km/h
